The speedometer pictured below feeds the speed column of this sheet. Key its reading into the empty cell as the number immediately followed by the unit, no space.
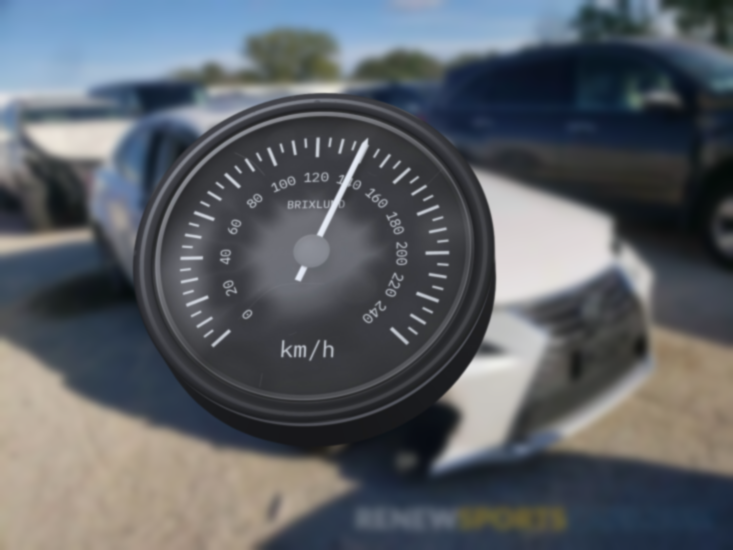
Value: 140km/h
